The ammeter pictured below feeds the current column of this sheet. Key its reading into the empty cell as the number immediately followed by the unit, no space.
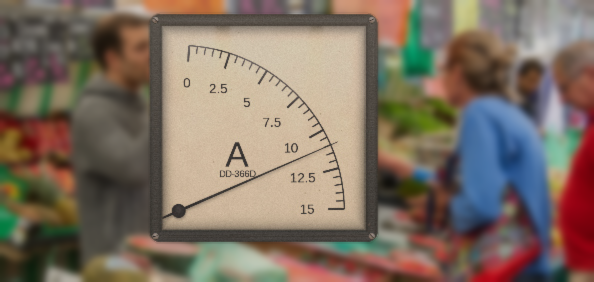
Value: 11A
